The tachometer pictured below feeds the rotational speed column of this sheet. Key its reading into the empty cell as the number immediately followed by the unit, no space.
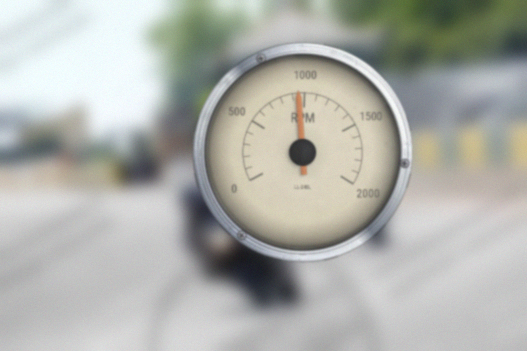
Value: 950rpm
